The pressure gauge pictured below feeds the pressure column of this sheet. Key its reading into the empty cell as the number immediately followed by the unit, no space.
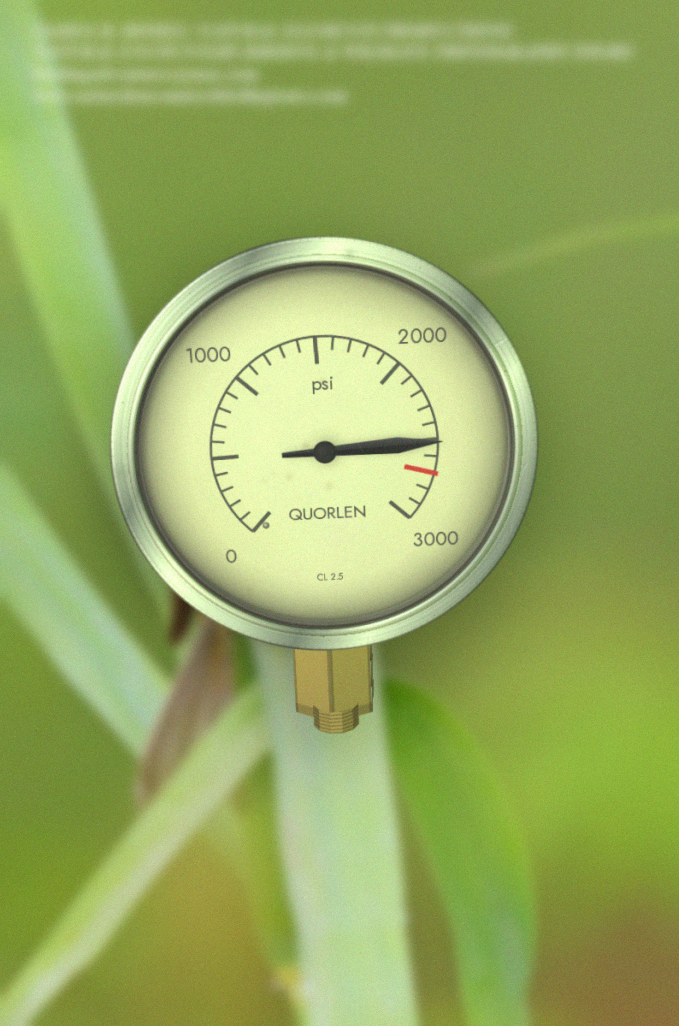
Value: 2500psi
